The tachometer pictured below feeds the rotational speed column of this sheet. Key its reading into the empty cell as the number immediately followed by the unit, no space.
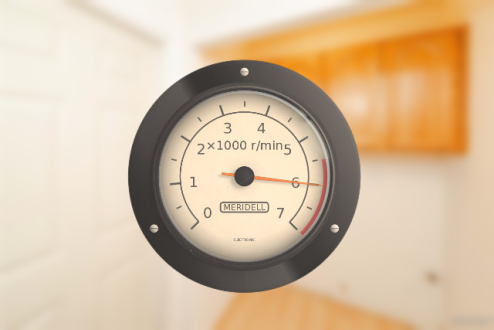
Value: 6000rpm
